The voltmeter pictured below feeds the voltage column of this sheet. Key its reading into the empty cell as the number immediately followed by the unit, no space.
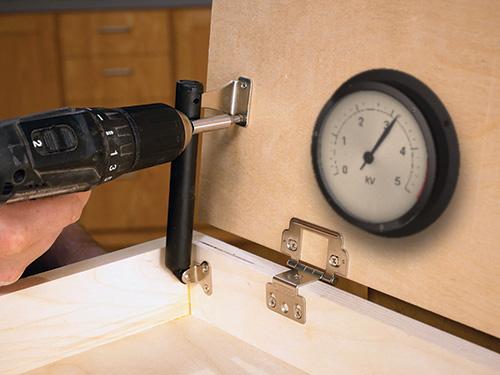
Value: 3.2kV
